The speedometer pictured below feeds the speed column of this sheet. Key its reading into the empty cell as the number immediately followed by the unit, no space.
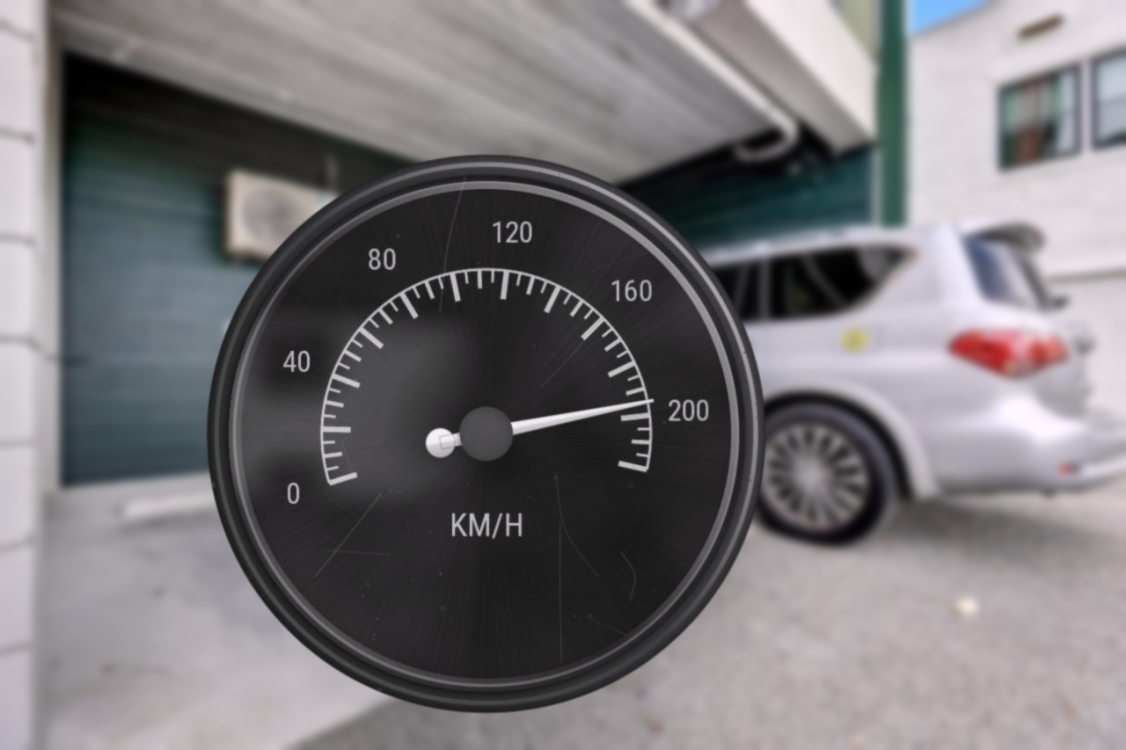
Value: 195km/h
